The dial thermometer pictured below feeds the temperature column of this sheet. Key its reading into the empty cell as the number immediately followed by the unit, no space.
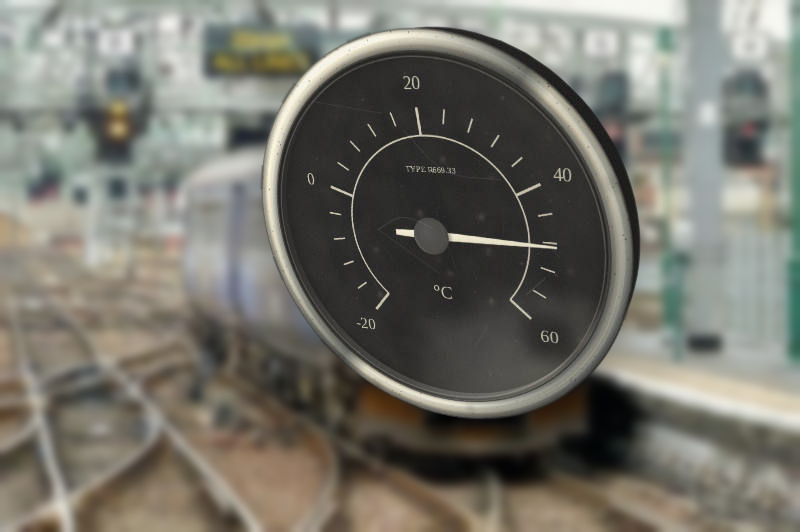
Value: 48°C
